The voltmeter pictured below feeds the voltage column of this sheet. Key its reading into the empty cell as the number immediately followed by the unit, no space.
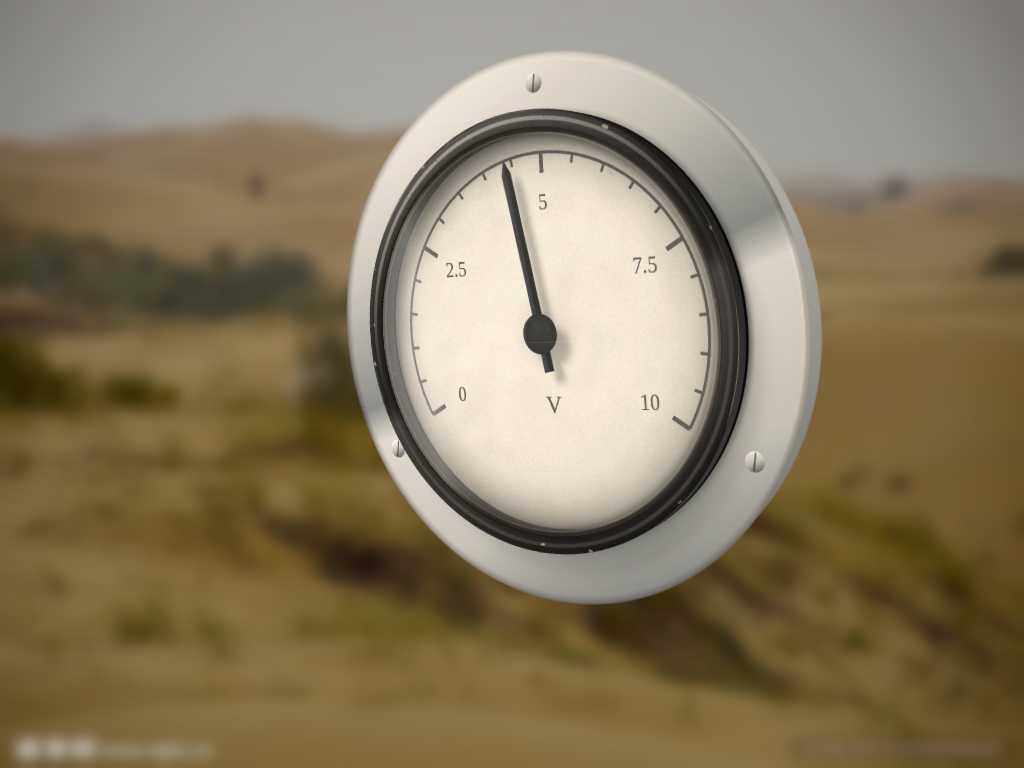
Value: 4.5V
